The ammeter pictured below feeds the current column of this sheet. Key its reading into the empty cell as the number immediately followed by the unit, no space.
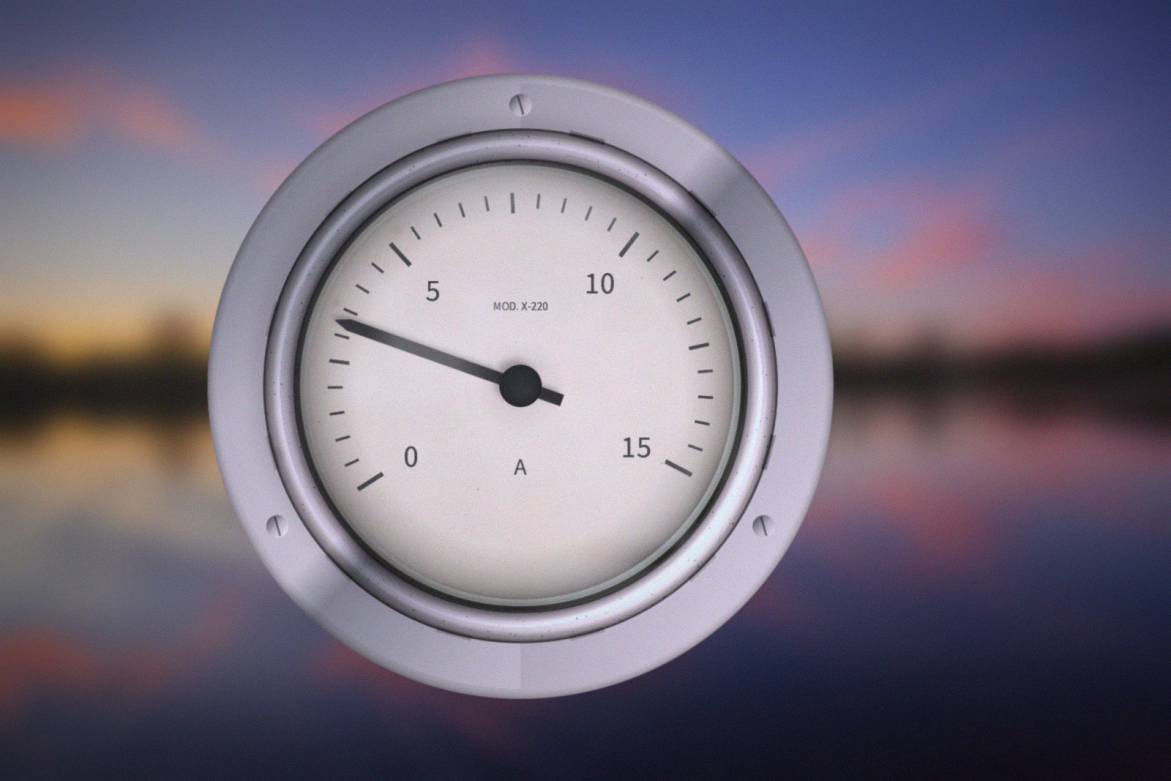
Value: 3.25A
